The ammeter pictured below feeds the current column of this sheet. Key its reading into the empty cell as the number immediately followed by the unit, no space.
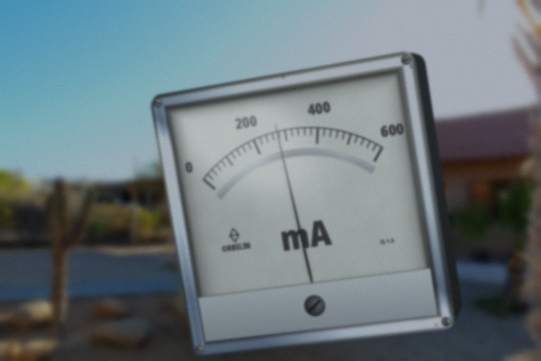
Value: 280mA
